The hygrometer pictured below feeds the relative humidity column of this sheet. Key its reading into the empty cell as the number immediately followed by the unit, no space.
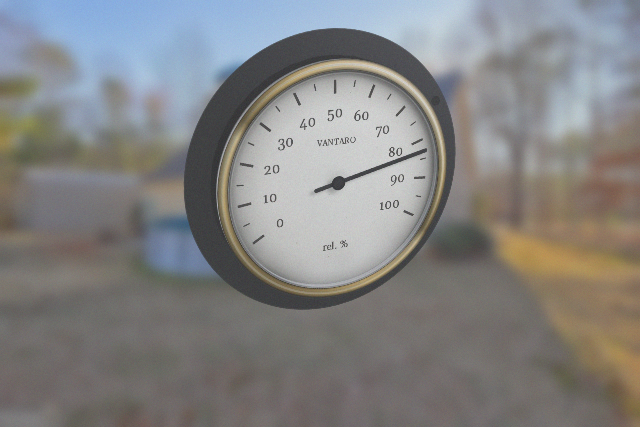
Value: 82.5%
